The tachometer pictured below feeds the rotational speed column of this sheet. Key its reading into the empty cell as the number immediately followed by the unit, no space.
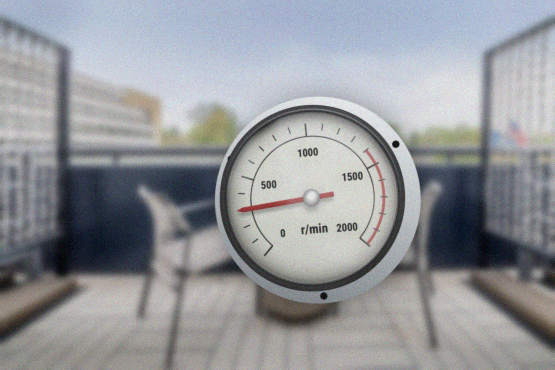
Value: 300rpm
